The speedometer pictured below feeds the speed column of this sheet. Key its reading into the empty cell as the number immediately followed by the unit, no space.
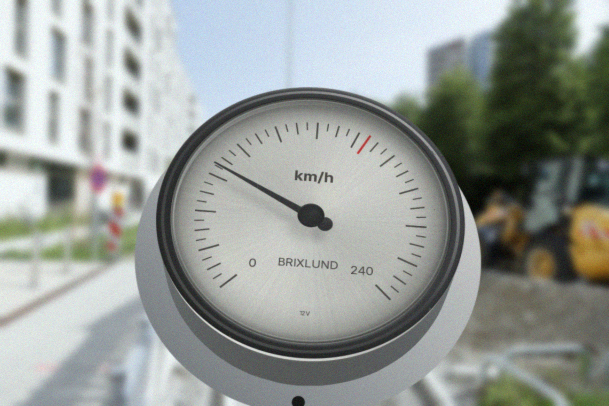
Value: 65km/h
